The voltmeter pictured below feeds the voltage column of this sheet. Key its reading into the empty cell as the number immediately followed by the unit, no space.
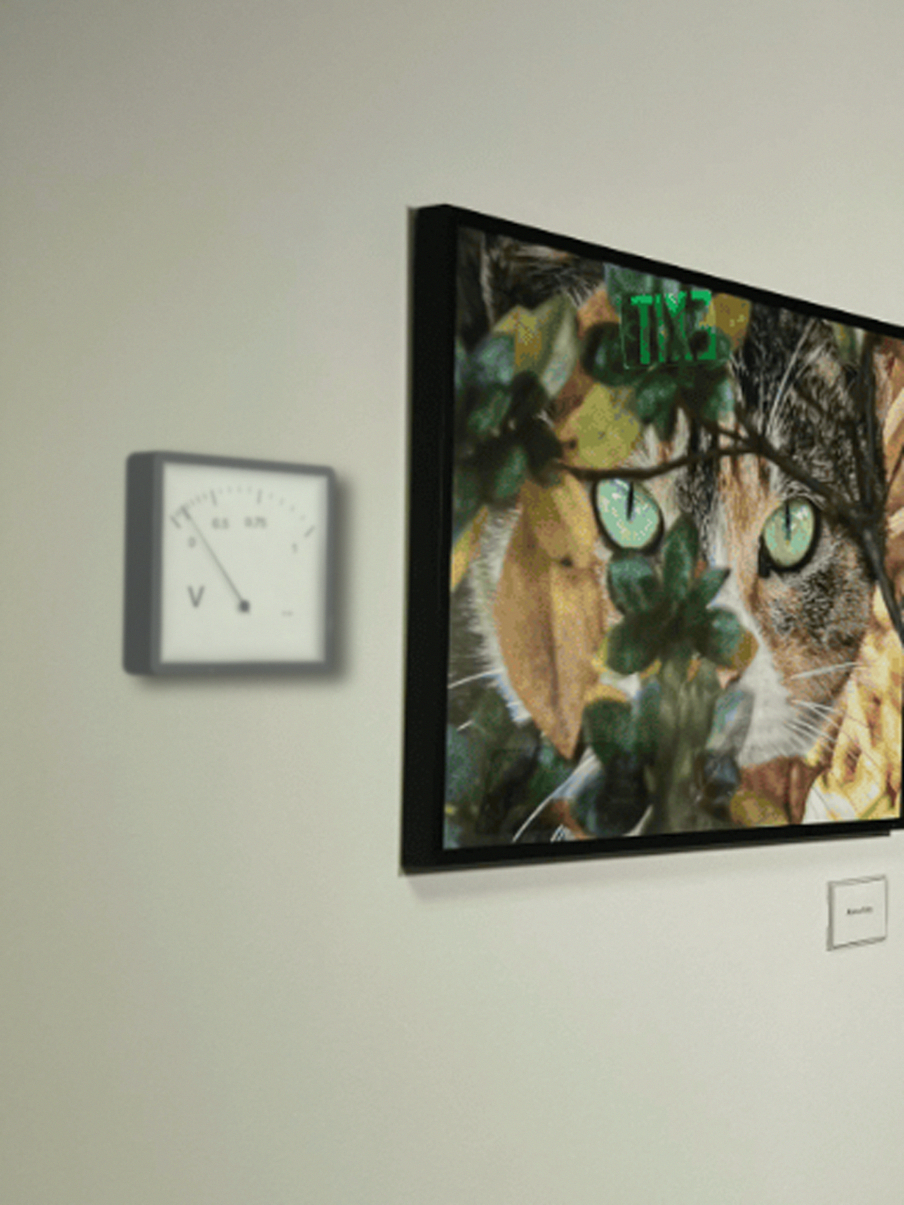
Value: 0.25V
